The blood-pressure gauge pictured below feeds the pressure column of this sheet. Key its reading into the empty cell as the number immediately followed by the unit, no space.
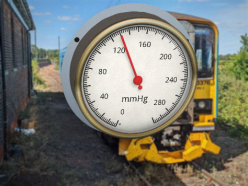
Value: 130mmHg
